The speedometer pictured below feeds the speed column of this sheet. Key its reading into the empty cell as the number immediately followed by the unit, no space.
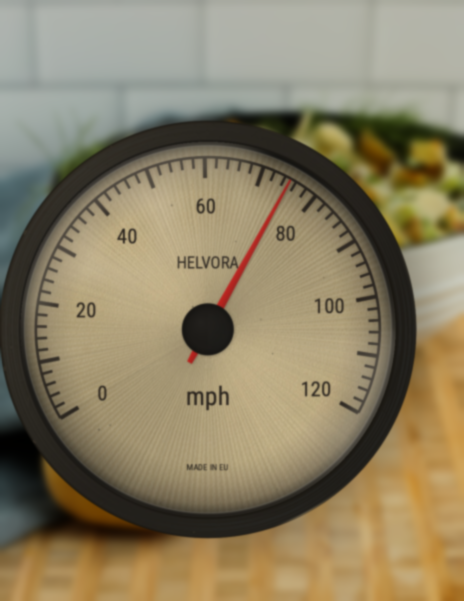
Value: 75mph
